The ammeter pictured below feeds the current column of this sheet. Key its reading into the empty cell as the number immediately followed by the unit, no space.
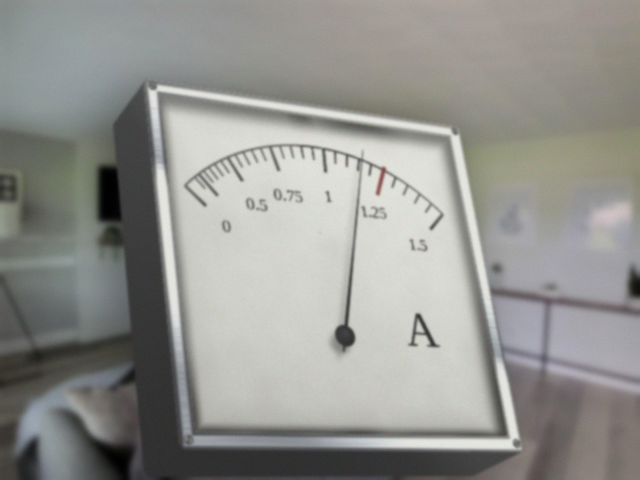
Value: 1.15A
